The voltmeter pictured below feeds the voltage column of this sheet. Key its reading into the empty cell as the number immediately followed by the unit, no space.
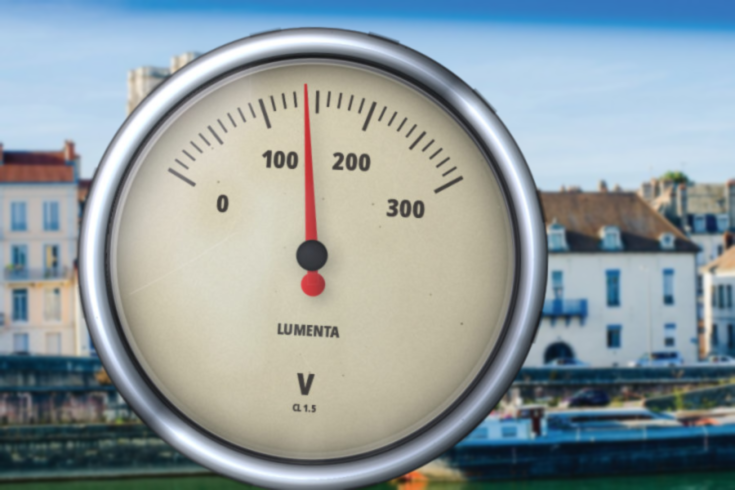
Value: 140V
